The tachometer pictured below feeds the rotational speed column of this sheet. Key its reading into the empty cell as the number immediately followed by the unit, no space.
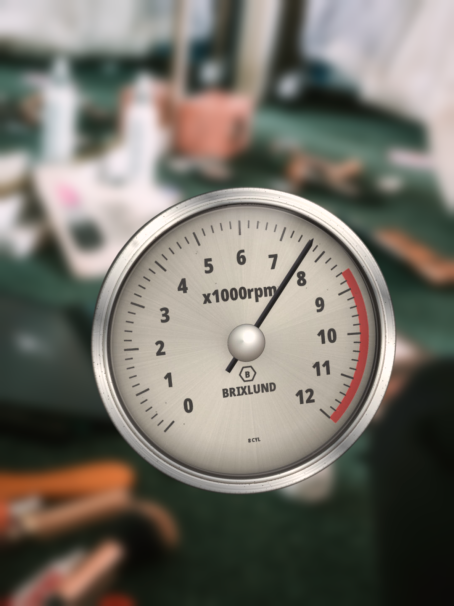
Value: 7600rpm
